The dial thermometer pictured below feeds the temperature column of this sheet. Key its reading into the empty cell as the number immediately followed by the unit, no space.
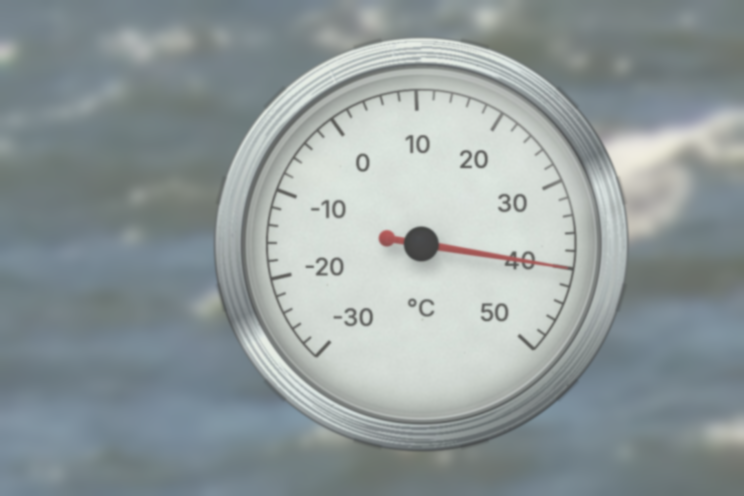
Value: 40°C
